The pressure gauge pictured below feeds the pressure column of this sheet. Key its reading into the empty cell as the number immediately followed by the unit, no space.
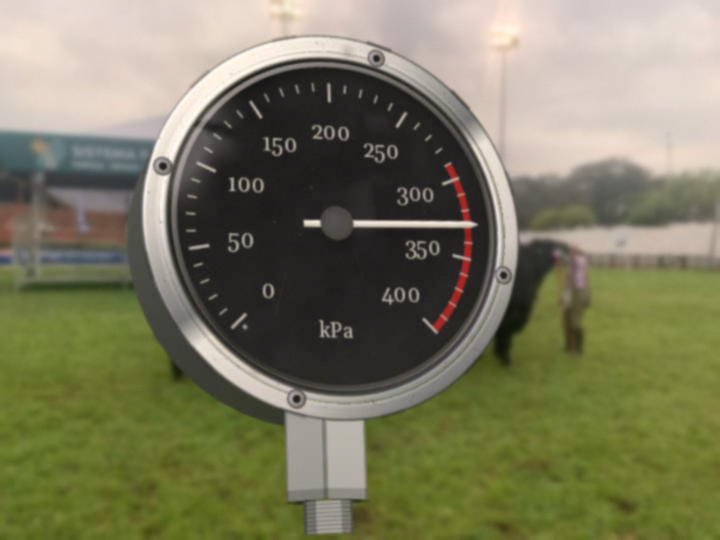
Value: 330kPa
